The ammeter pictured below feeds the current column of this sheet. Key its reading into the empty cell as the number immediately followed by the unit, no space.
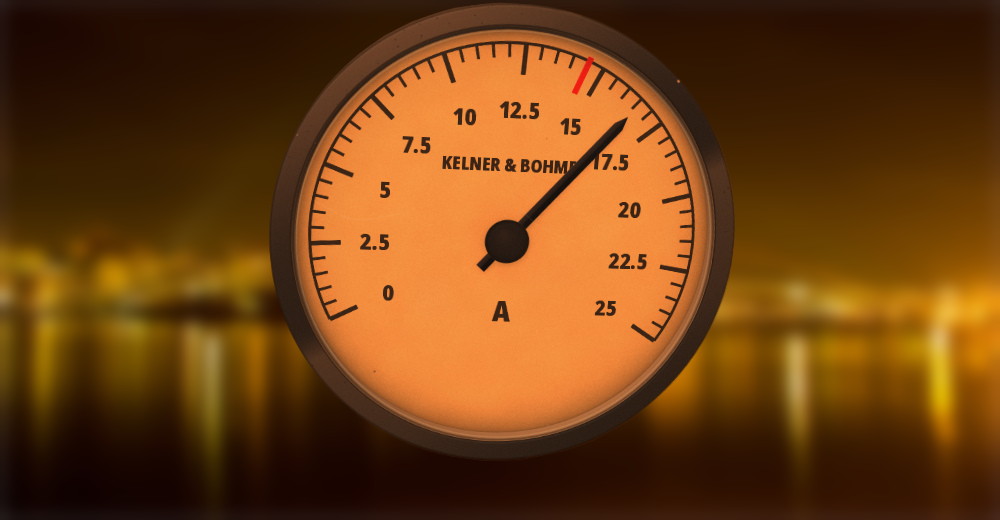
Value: 16.5A
